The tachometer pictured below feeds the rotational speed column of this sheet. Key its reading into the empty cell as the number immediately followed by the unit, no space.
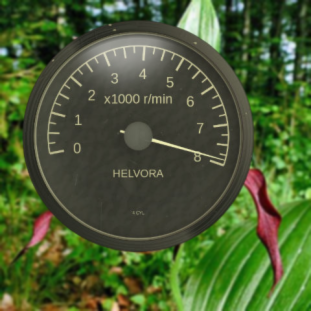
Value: 7875rpm
